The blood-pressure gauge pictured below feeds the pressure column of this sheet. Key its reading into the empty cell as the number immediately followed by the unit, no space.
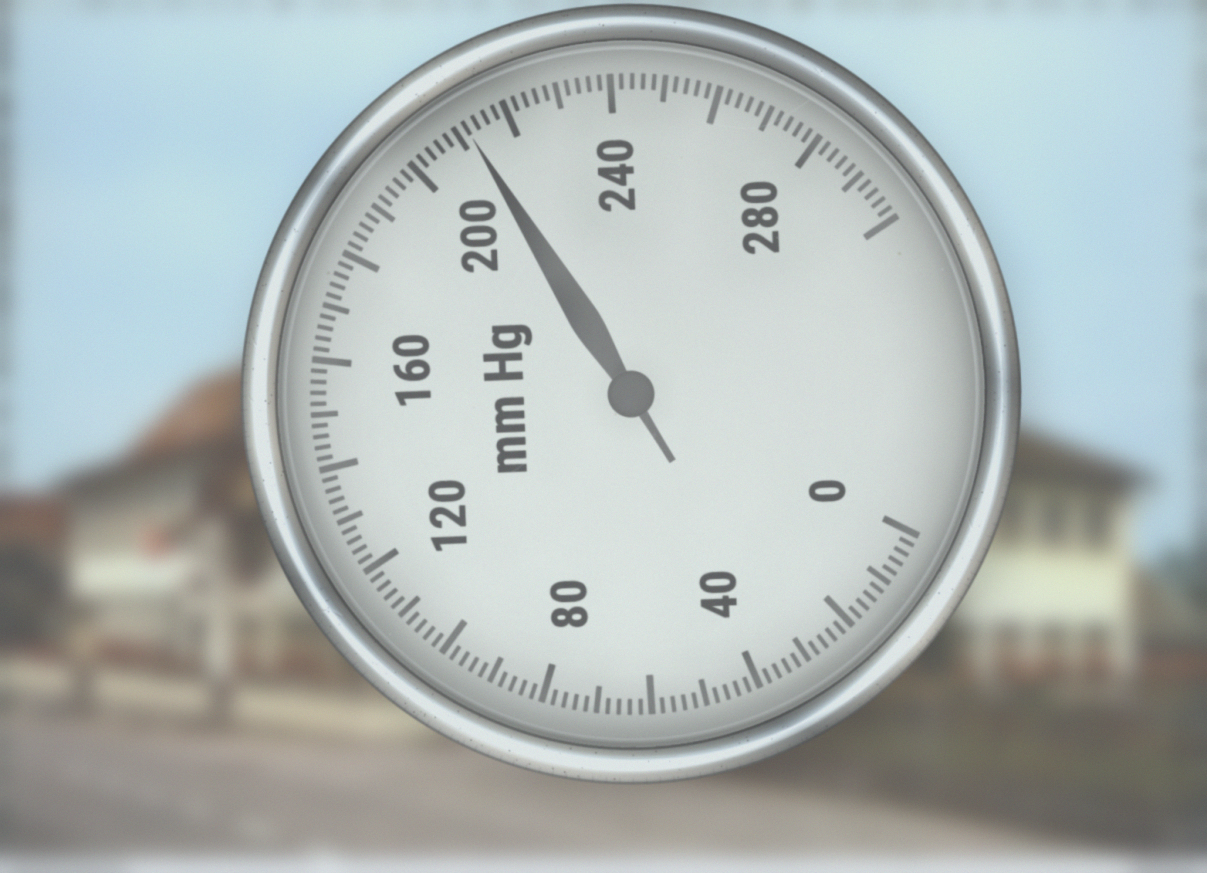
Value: 212mmHg
